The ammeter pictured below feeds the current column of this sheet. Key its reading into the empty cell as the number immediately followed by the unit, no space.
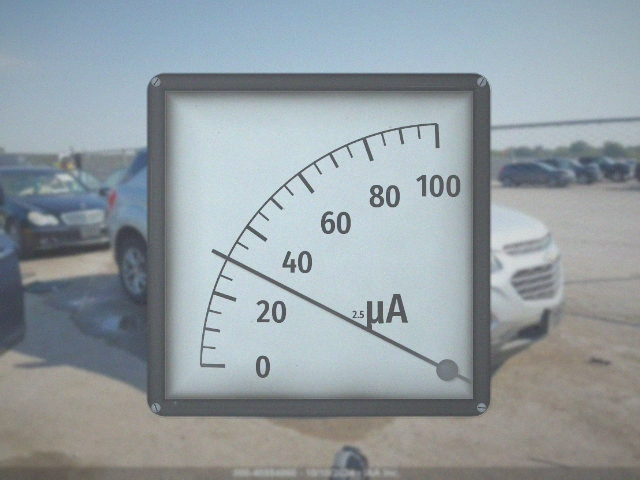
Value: 30µA
